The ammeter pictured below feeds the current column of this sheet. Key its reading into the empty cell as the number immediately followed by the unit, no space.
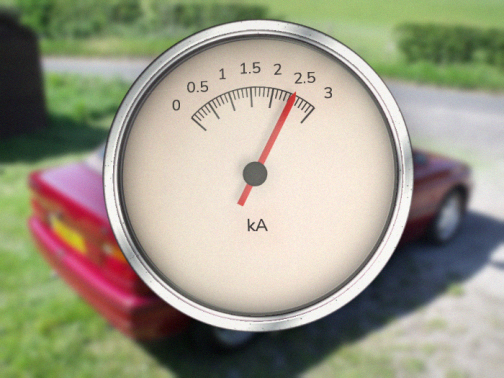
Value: 2.5kA
